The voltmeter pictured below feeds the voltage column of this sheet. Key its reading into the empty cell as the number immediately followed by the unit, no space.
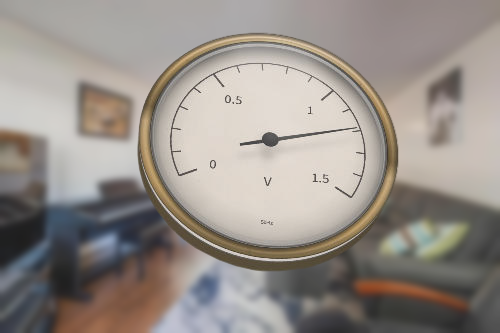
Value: 1.2V
